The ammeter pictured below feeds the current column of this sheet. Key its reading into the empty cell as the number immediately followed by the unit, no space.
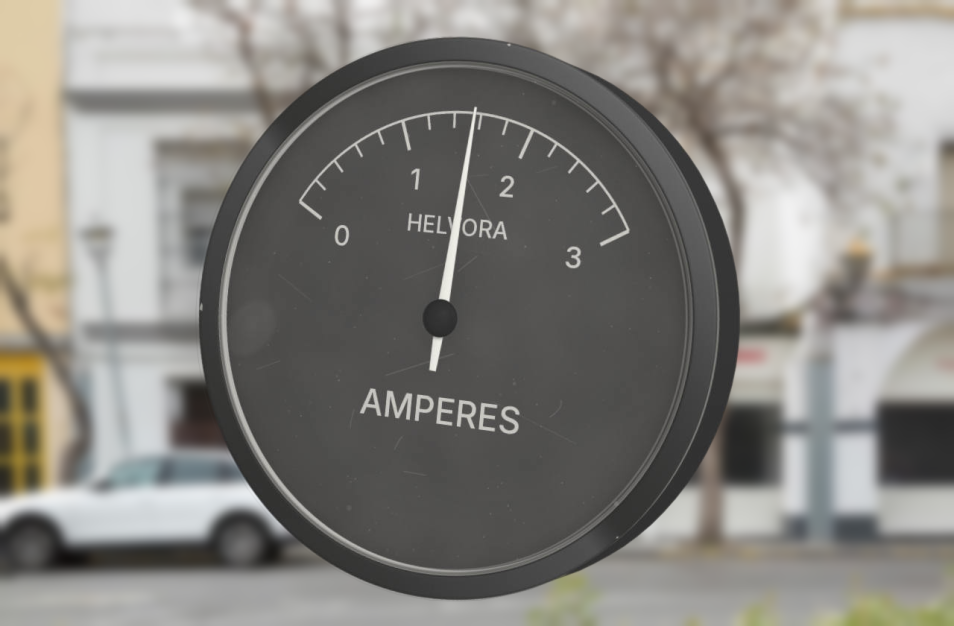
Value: 1.6A
